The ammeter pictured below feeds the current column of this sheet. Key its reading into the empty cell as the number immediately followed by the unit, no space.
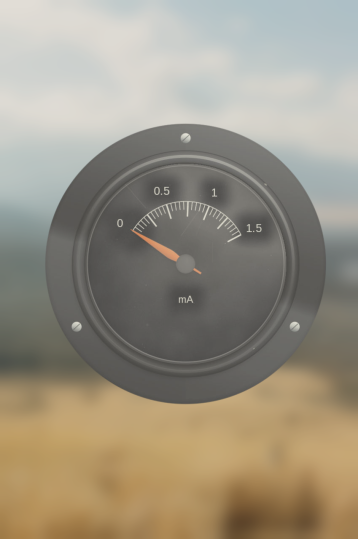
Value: 0mA
